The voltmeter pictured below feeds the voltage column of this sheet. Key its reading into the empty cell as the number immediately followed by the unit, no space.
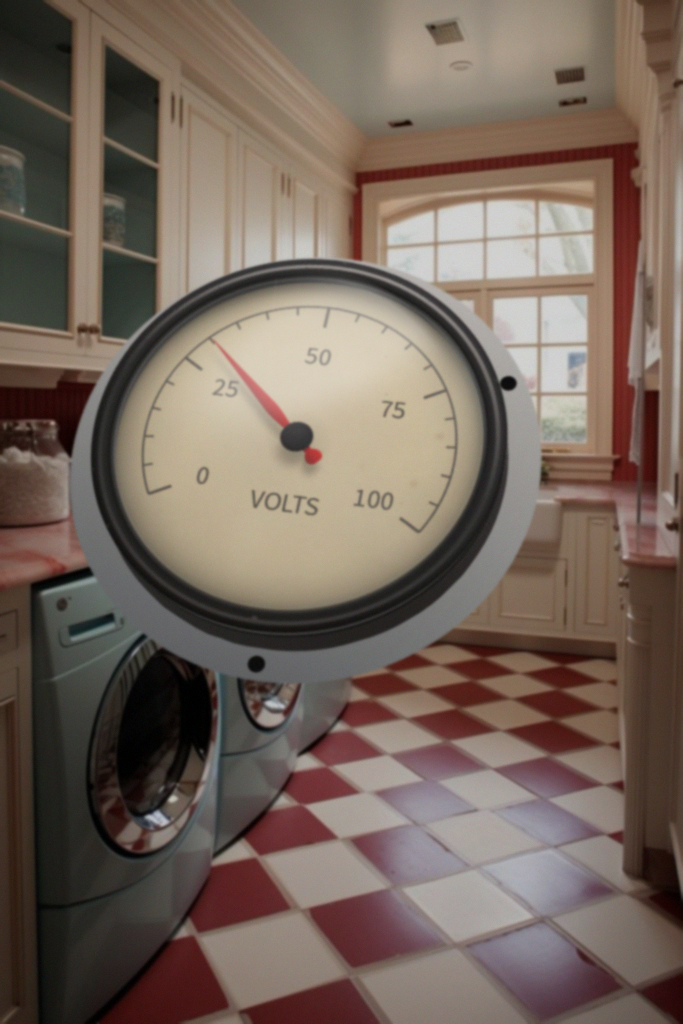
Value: 30V
